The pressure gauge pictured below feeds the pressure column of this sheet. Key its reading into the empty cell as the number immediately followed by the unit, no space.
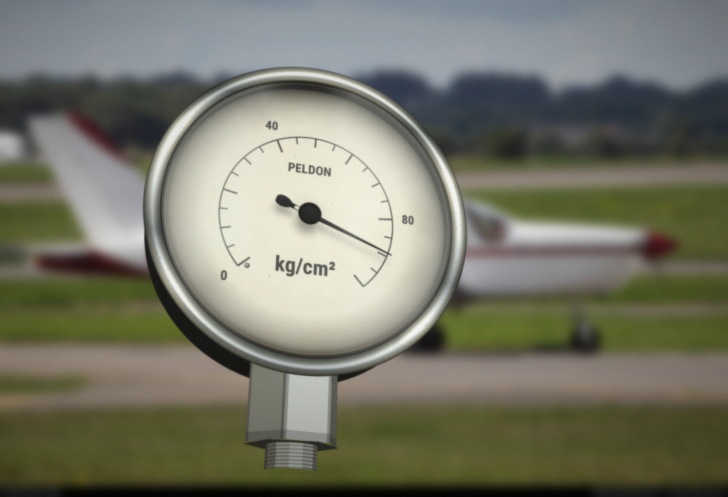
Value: 90kg/cm²
